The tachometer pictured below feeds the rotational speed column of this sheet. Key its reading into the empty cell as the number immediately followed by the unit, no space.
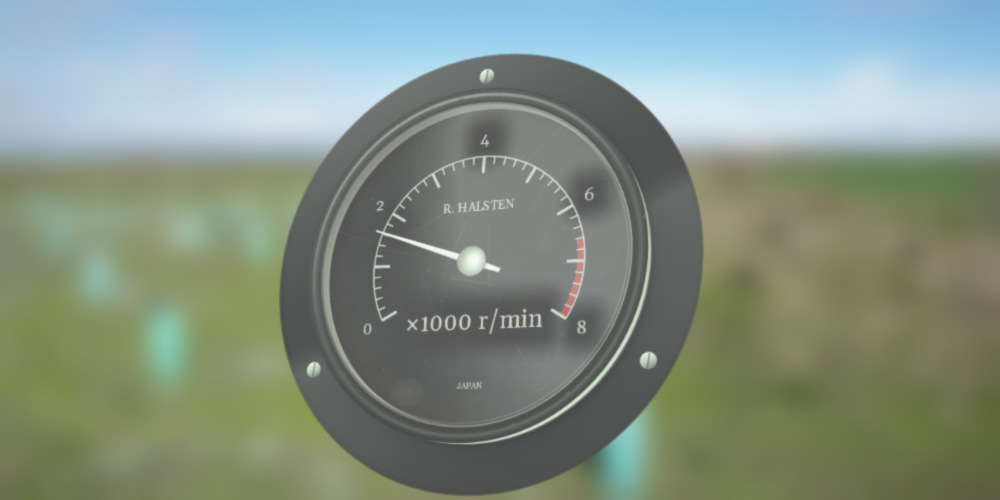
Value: 1600rpm
